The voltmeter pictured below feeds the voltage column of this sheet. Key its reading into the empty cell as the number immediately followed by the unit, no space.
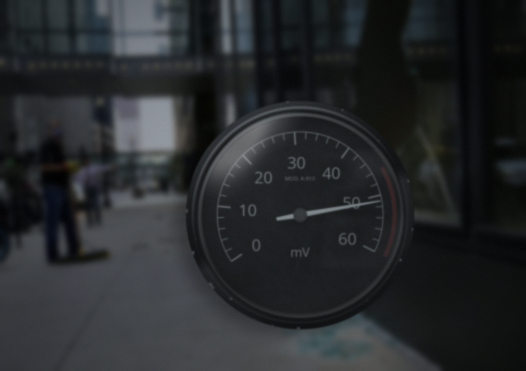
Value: 51mV
